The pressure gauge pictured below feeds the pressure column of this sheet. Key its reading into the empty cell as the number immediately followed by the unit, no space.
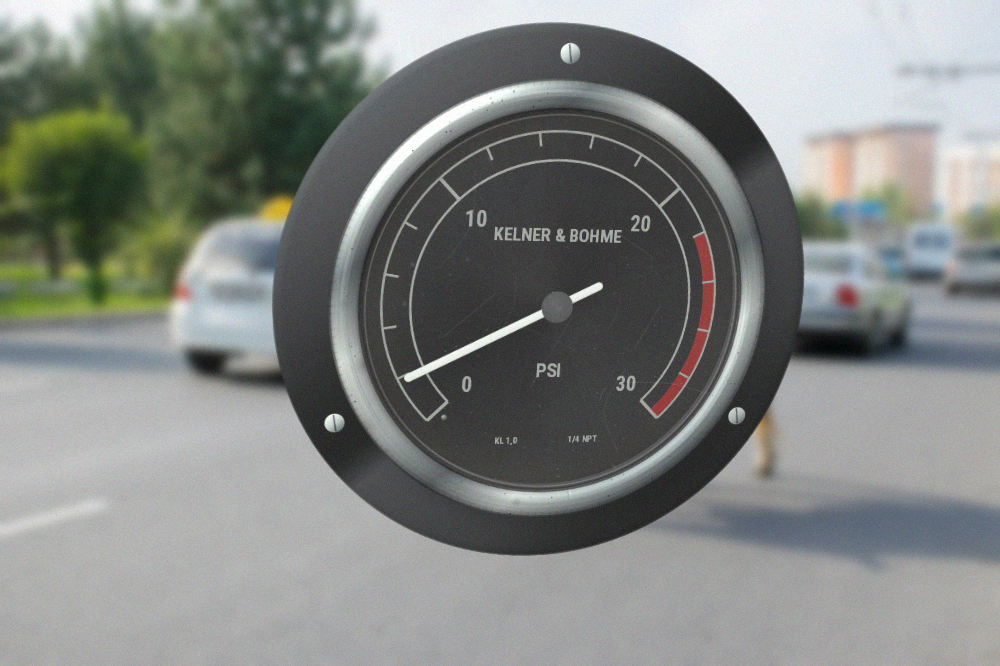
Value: 2psi
